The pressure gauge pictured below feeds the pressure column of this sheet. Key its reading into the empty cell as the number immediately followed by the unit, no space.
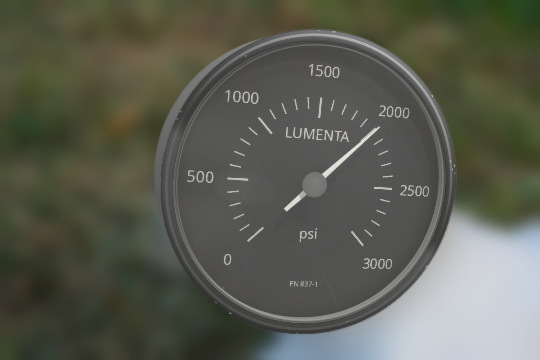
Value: 2000psi
